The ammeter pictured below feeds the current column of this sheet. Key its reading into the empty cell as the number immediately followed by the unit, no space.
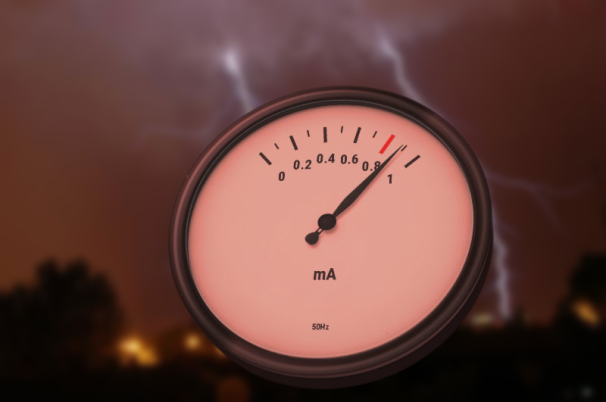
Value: 0.9mA
